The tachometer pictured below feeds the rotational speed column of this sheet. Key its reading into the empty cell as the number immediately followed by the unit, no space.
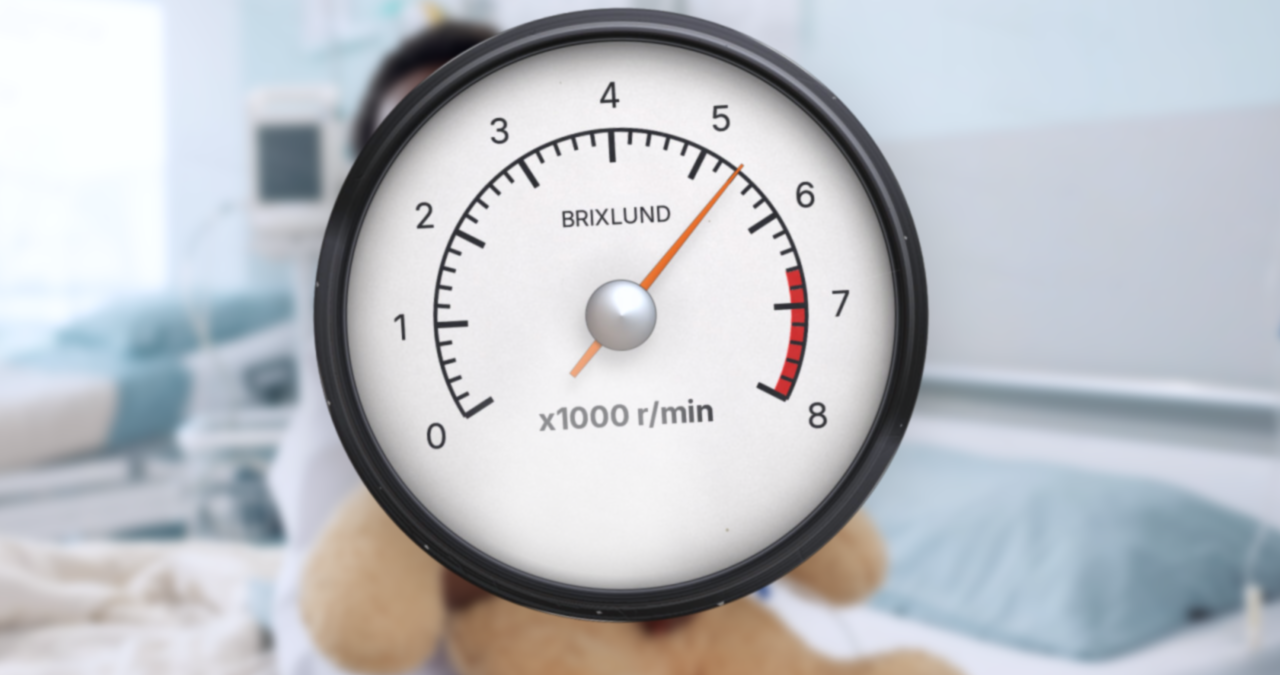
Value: 5400rpm
